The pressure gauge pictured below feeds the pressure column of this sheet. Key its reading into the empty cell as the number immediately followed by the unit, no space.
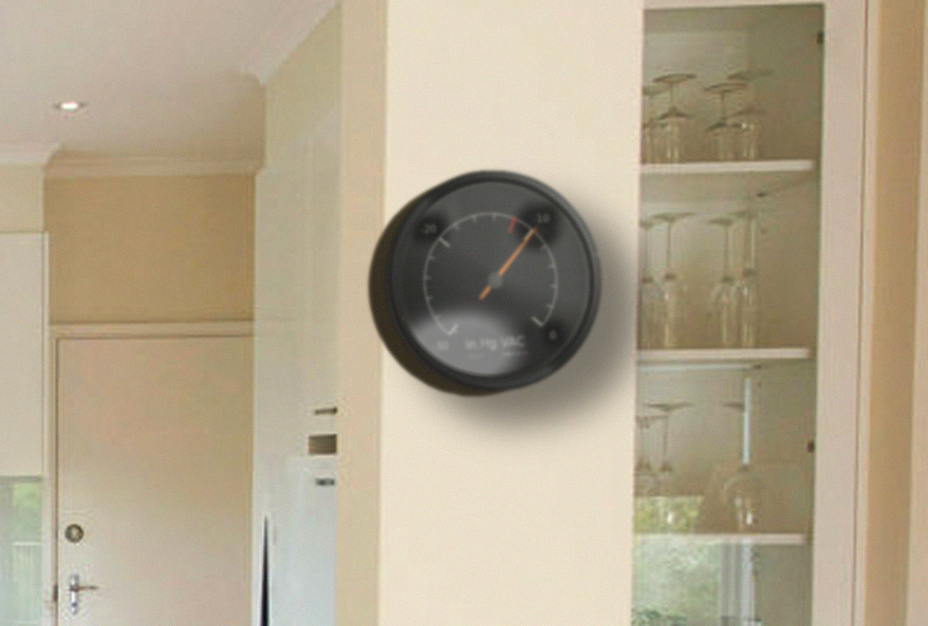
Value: -10inHg
